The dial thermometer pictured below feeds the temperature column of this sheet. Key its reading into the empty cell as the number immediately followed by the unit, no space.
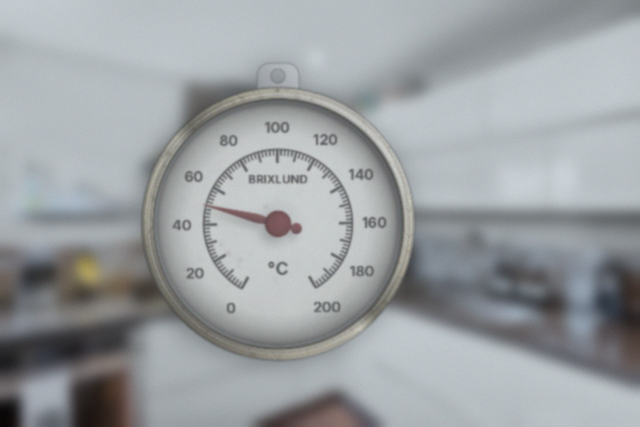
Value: 50°C
